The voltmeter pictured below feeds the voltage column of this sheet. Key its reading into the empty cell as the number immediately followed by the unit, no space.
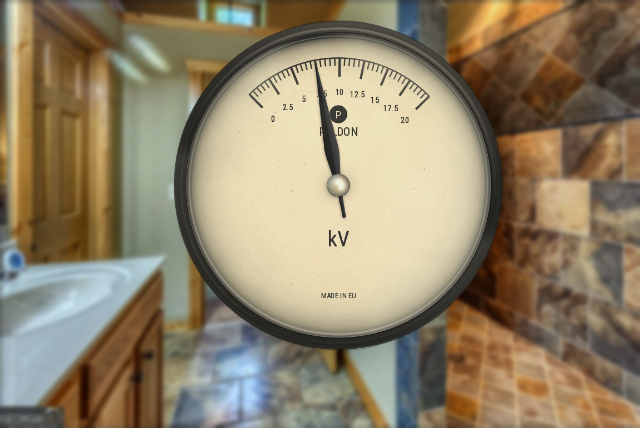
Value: 7.5kV
